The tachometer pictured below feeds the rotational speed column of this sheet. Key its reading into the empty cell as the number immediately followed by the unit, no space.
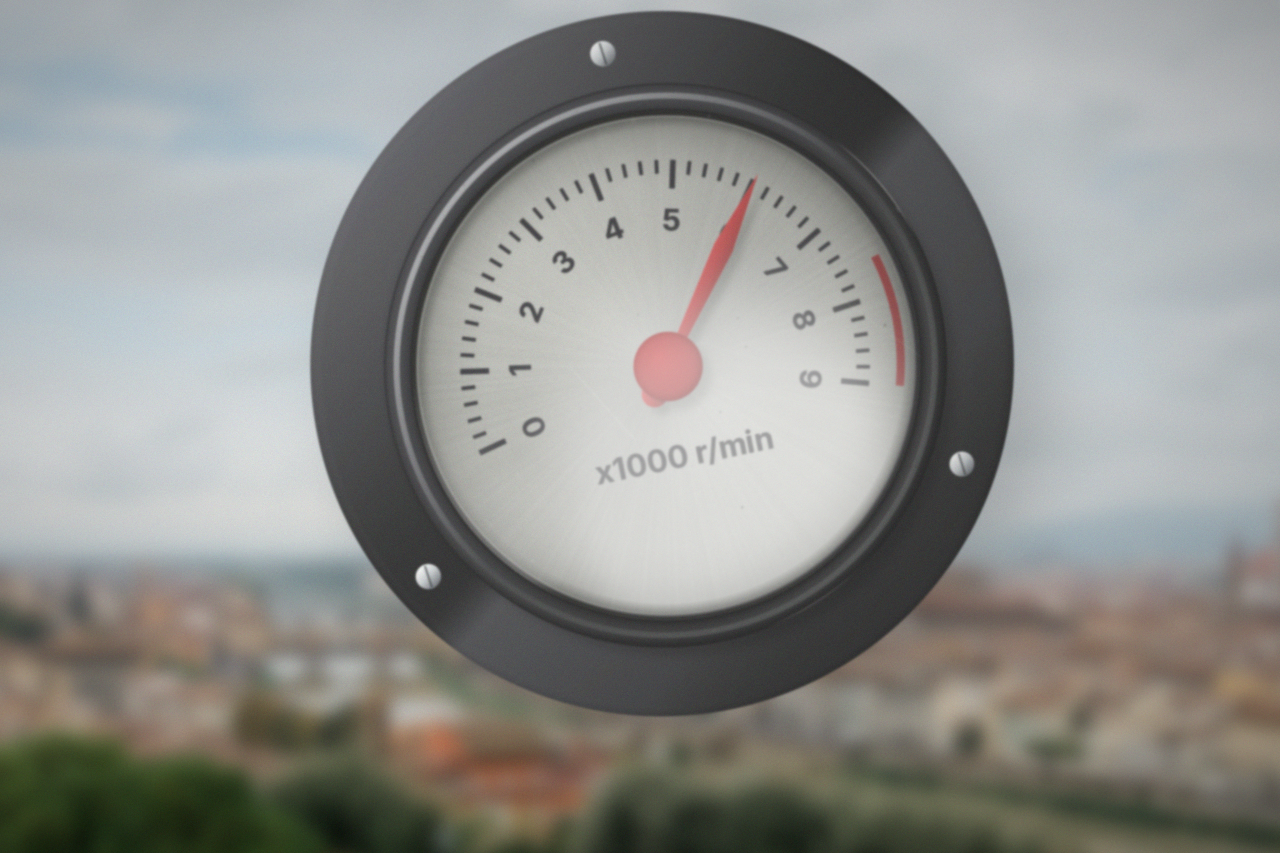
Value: 6000rpm
